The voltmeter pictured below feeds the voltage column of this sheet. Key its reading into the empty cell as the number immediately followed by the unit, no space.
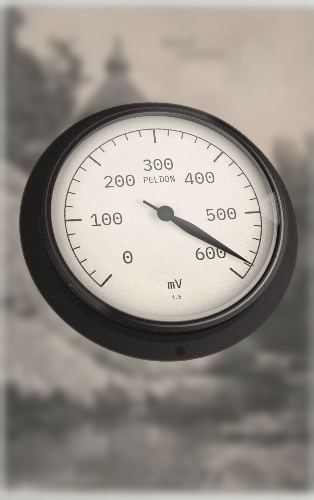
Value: 580mV
